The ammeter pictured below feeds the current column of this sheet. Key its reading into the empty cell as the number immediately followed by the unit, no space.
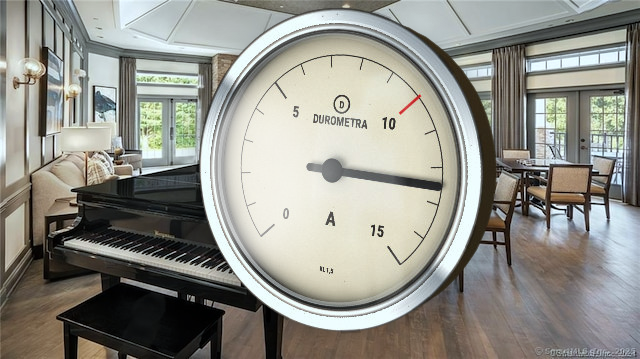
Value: 12.5A
